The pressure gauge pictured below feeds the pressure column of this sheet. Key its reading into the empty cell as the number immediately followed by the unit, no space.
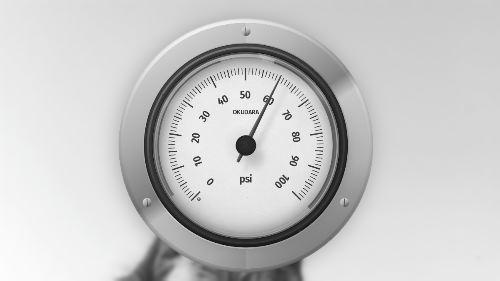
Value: 60psi
